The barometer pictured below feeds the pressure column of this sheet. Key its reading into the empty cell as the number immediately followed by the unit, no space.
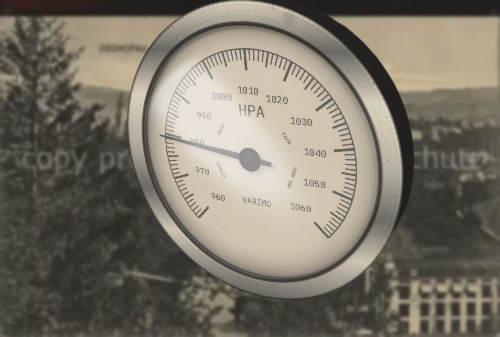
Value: 980hPa
